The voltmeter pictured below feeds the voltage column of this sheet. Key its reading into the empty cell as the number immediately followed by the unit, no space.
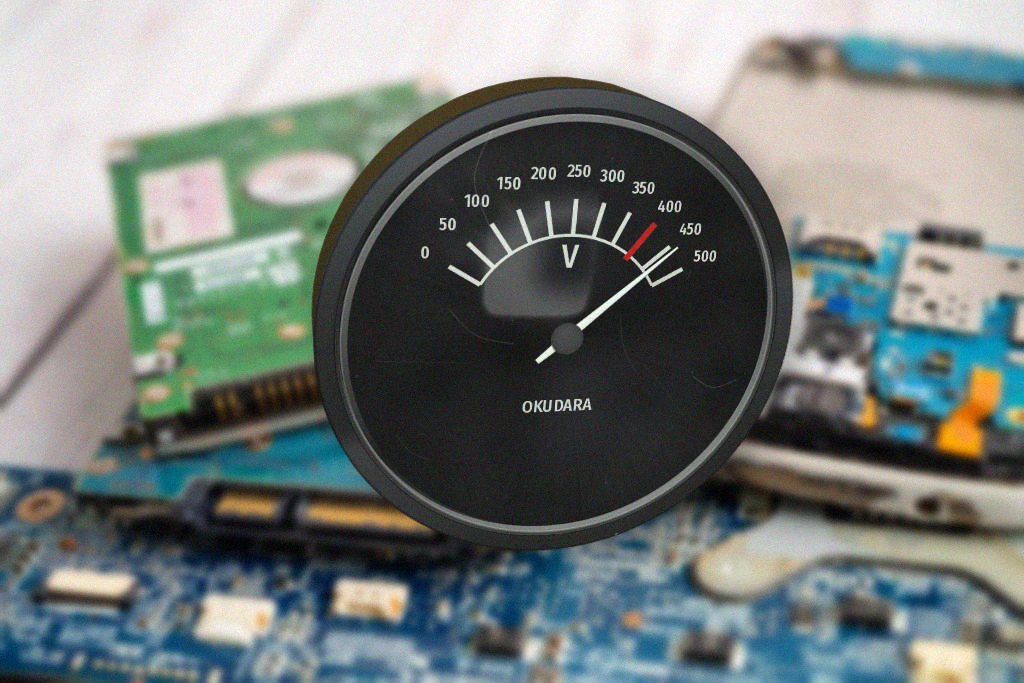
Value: 450V
